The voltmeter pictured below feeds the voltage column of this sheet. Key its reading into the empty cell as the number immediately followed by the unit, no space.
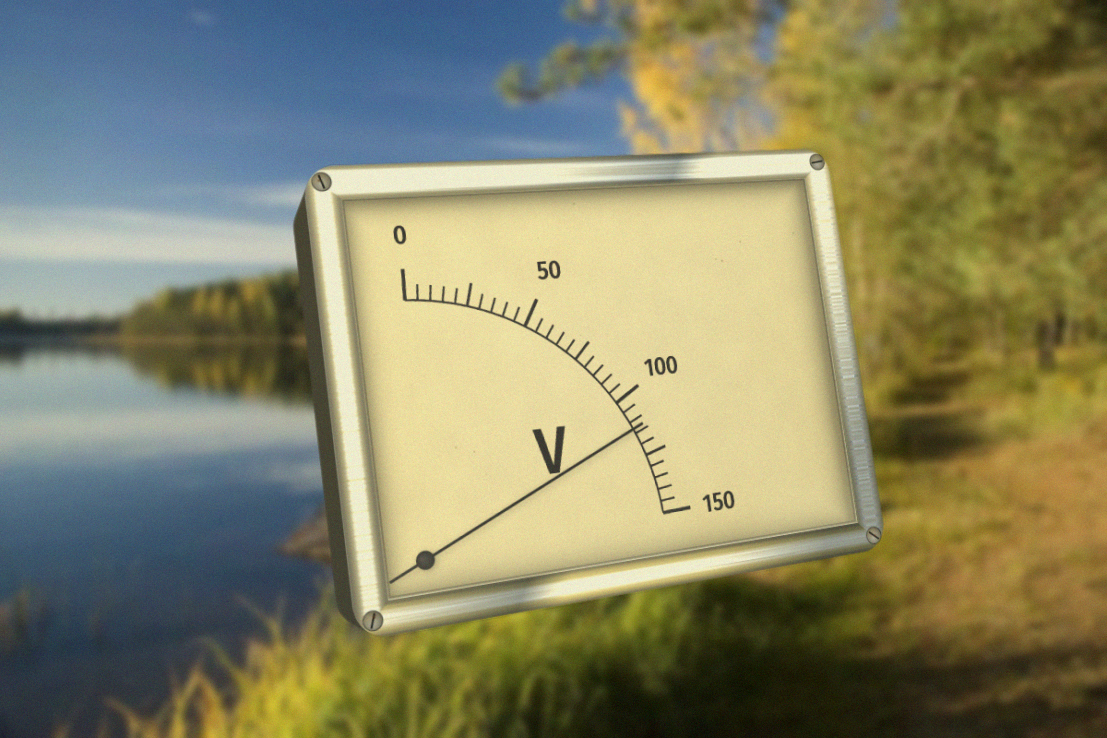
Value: 112.5V
